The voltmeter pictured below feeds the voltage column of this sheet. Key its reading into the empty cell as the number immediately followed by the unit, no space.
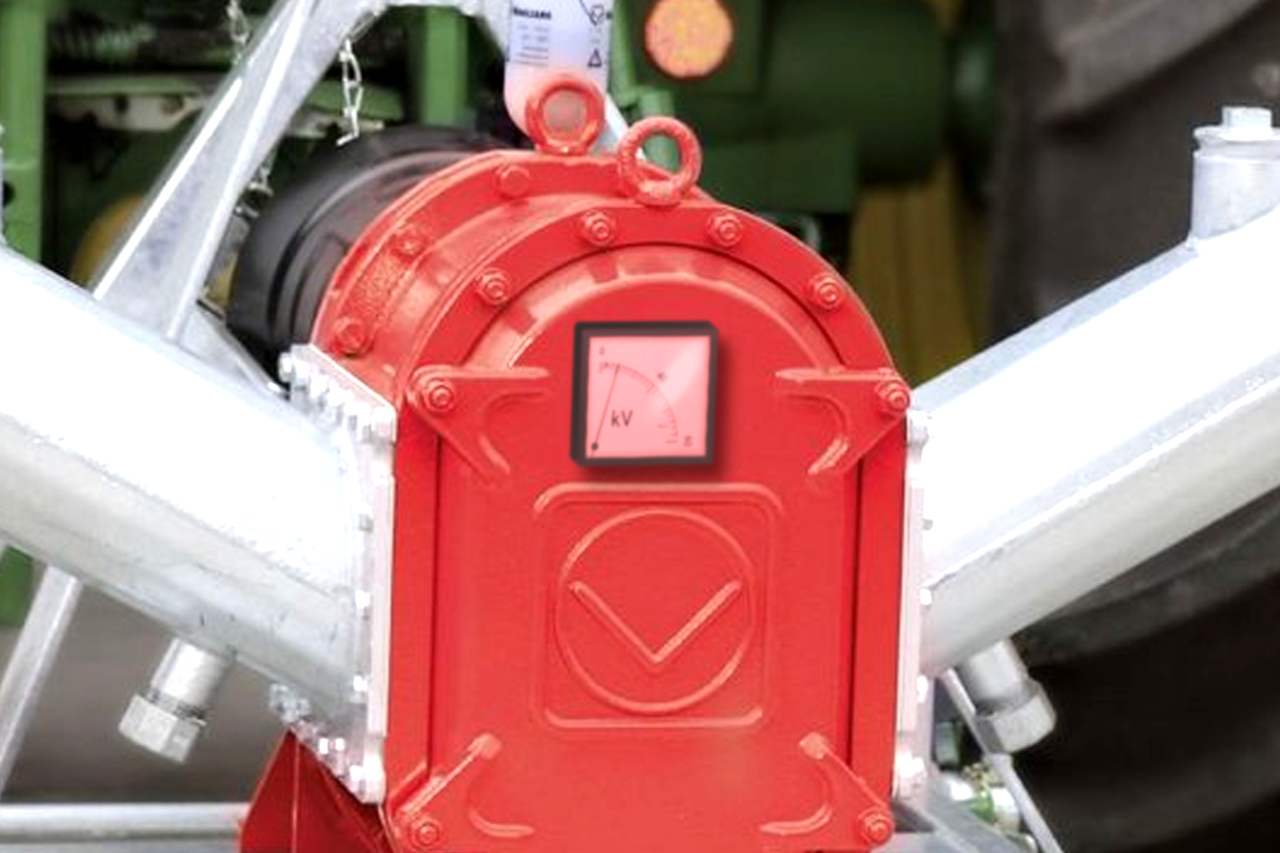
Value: 20kV
